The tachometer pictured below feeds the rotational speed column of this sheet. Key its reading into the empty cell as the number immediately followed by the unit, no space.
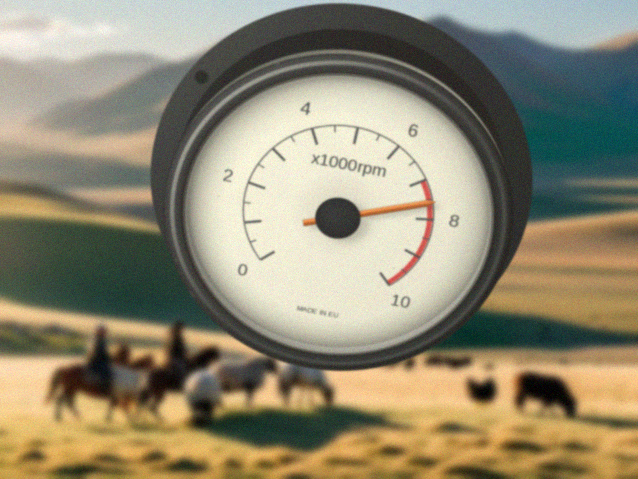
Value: 7500rpm
